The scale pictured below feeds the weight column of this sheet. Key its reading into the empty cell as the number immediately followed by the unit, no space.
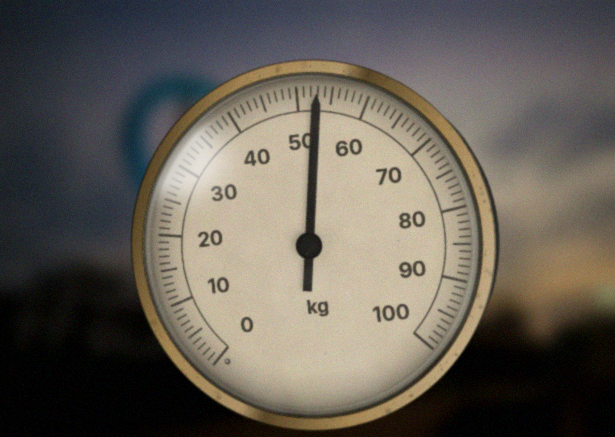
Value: 53kg
